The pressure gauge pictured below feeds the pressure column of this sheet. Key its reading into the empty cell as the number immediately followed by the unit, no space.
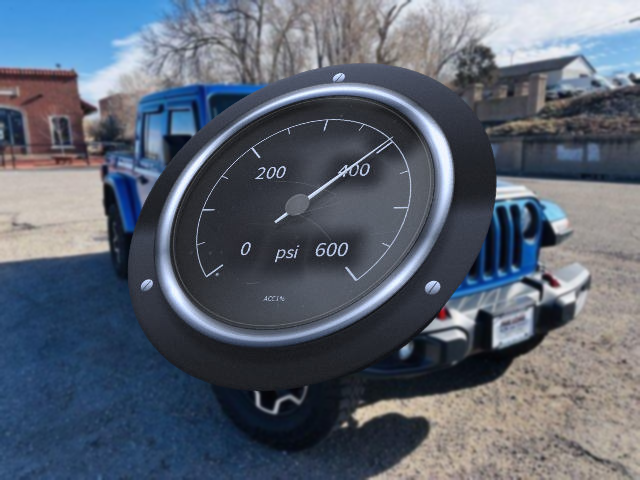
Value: 400psi
